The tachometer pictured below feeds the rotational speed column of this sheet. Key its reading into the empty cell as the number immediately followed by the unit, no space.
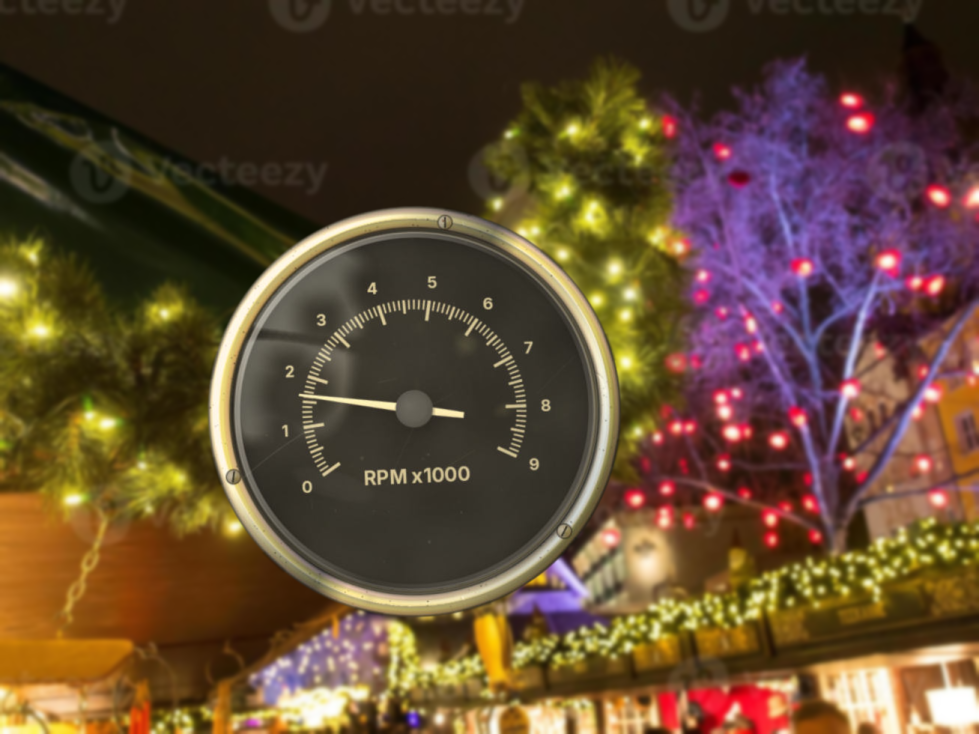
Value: 1600rpm
